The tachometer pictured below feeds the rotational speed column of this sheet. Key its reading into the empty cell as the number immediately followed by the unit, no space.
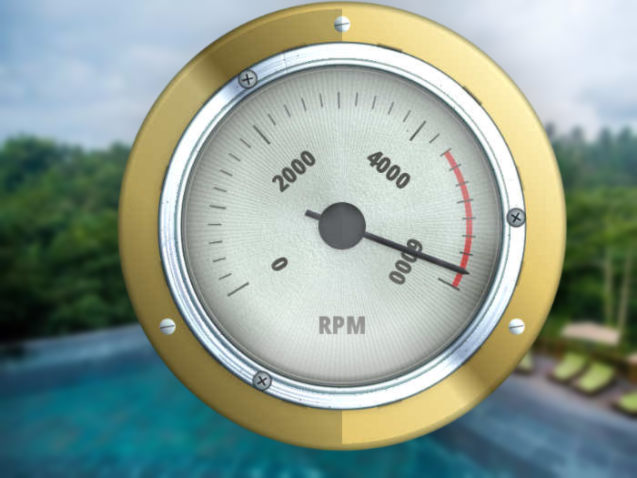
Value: 5800rpm
